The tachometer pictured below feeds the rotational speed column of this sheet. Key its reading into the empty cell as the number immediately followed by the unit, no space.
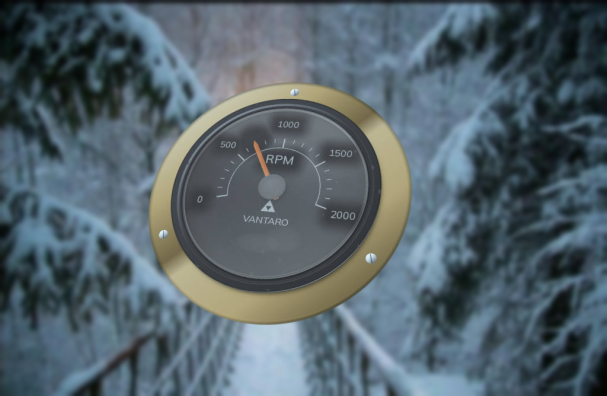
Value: 700rpm
